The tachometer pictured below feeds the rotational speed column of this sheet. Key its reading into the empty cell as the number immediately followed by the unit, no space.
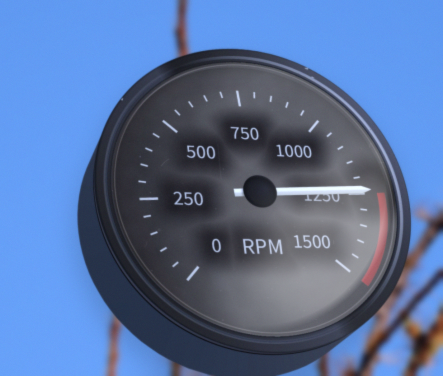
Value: 1250rpm
